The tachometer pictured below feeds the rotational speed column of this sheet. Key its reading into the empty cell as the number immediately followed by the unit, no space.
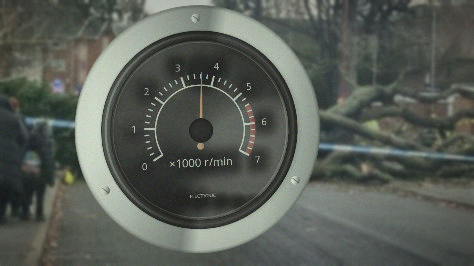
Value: 3600rpm
